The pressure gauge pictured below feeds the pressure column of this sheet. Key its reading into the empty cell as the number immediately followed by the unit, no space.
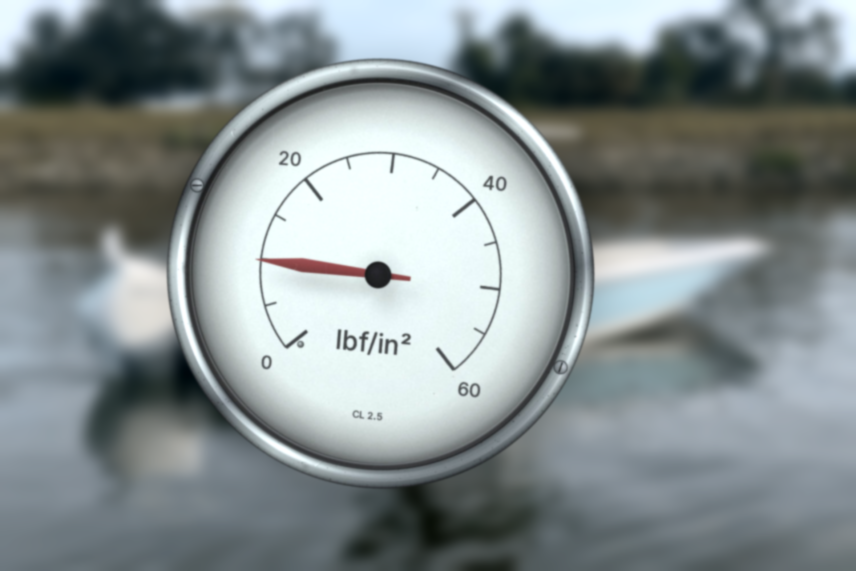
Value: 10psi
